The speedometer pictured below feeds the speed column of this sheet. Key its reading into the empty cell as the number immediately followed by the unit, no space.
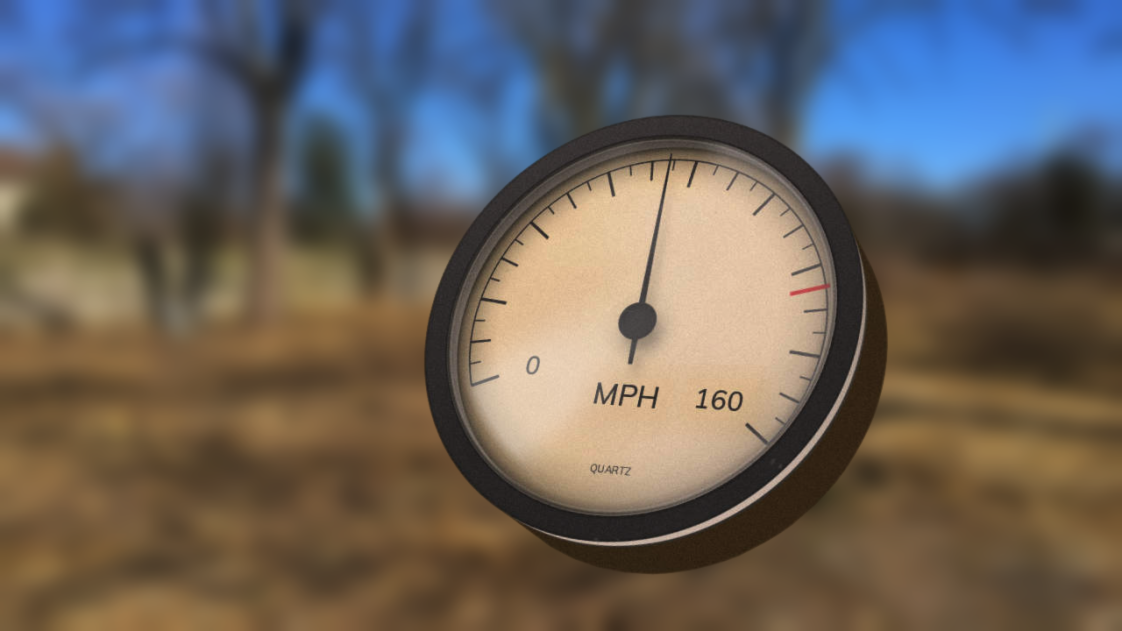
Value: 75mph
